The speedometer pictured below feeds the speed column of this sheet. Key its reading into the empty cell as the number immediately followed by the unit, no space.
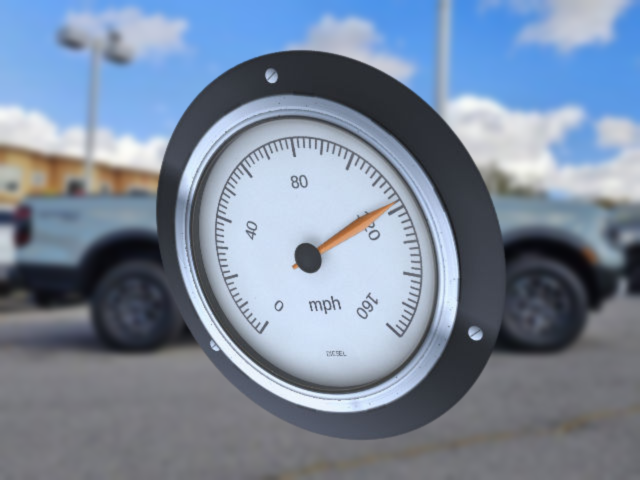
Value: 118mph
